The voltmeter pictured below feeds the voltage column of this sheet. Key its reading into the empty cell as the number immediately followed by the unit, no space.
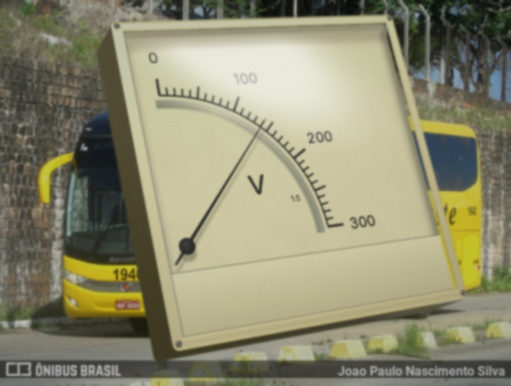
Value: 140V
